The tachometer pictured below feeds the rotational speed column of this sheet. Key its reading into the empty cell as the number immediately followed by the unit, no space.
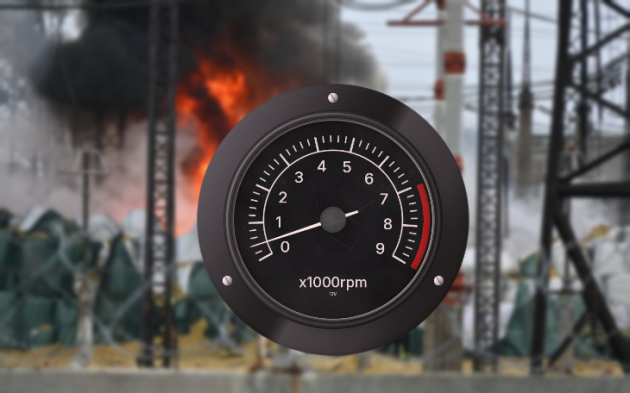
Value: 400rpm
